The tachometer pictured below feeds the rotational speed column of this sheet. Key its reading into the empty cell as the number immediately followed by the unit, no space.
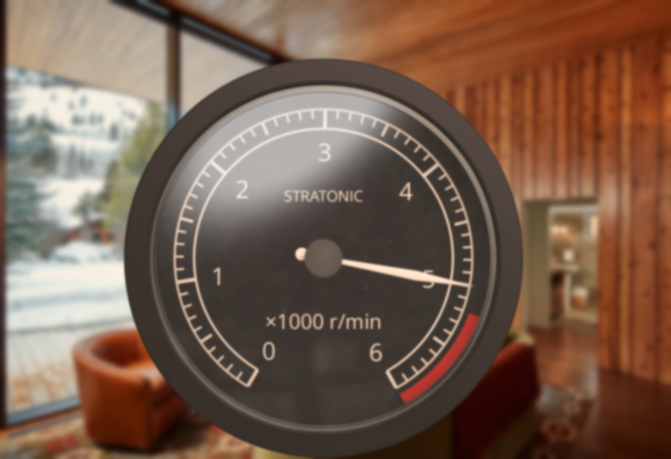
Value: 5000rpm
